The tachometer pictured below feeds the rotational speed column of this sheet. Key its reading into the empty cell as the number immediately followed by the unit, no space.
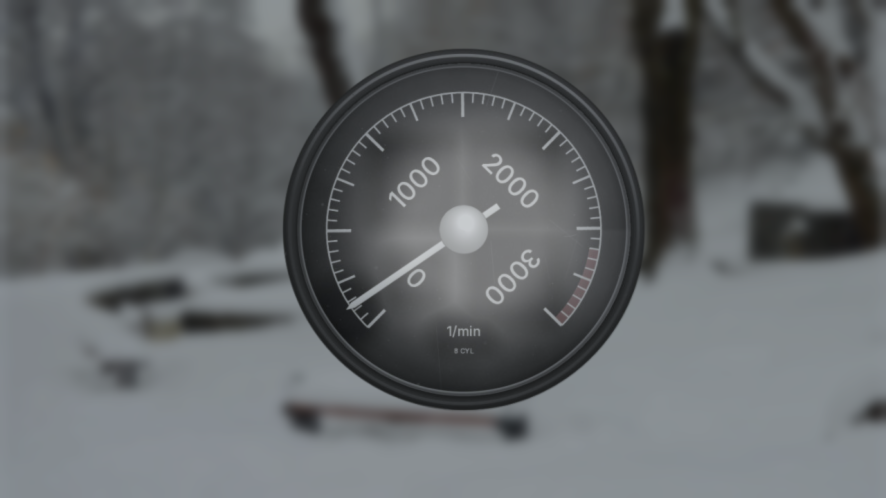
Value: 125rpm
